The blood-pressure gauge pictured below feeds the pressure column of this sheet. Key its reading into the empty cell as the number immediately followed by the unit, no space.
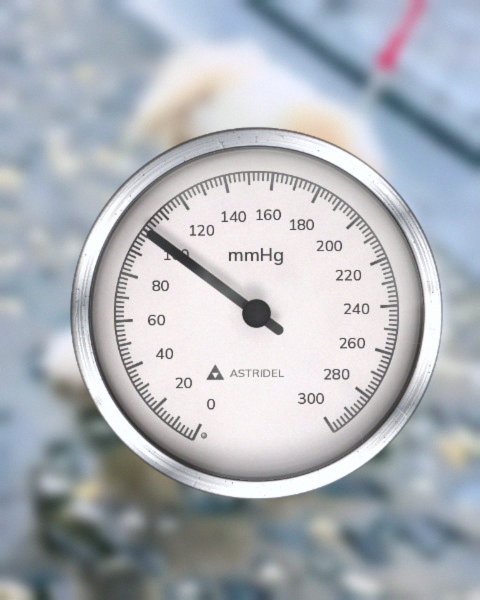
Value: 100mmHg
